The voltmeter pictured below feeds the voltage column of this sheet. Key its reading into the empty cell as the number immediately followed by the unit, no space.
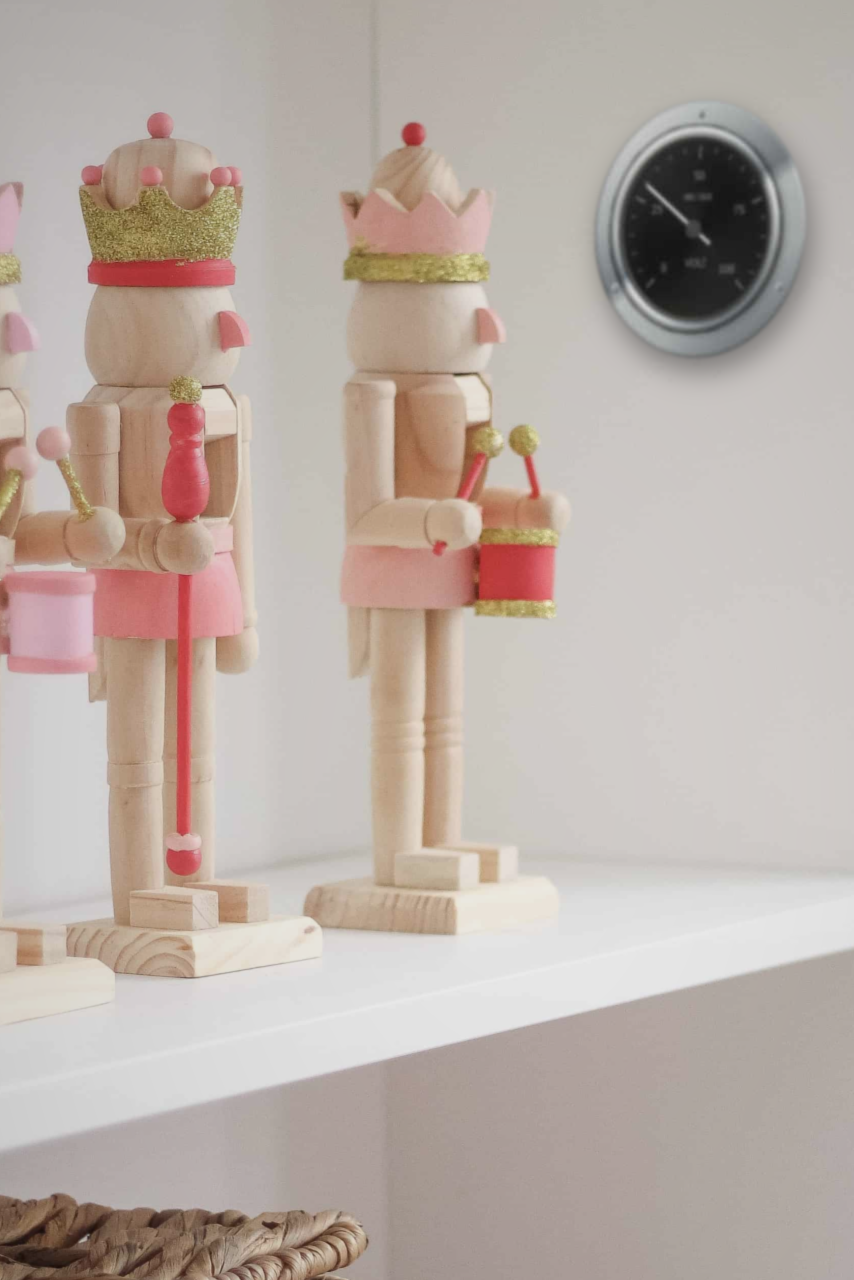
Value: 30V
